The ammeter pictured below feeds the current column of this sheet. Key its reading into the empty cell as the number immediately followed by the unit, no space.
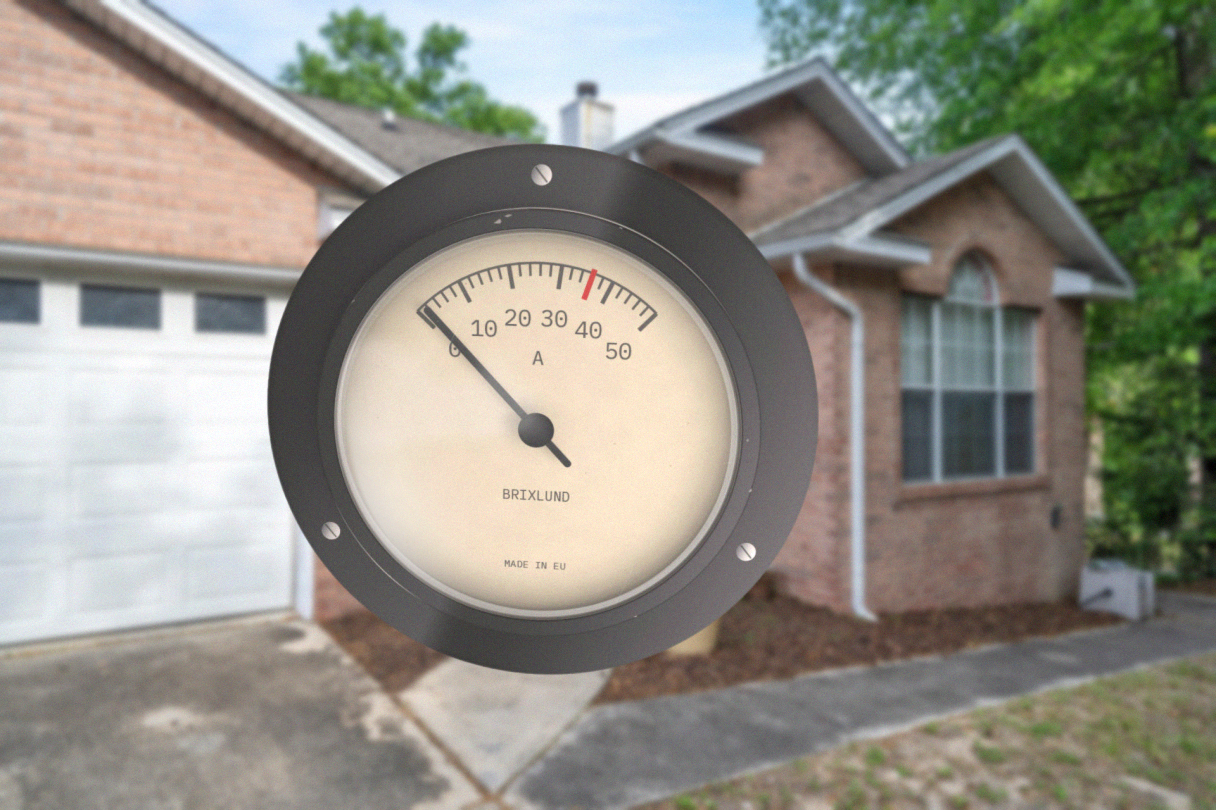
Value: 2A
